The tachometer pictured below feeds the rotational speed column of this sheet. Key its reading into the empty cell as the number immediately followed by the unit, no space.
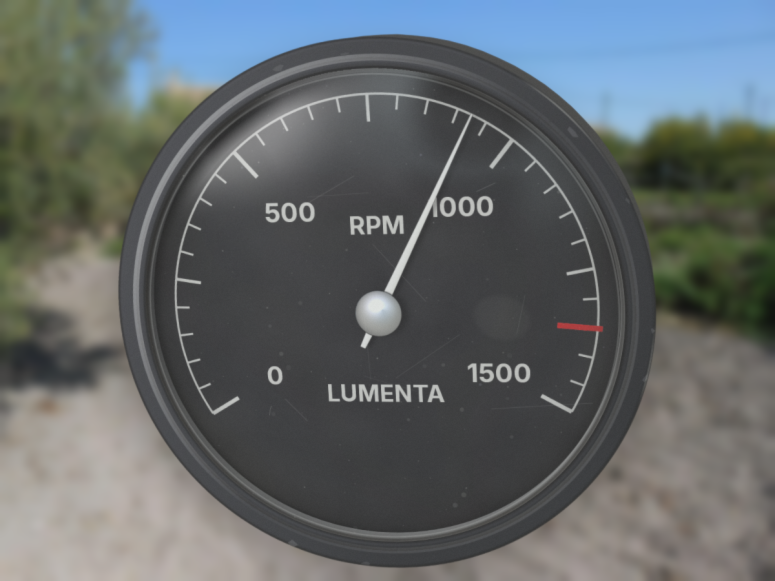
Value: 925rpm
